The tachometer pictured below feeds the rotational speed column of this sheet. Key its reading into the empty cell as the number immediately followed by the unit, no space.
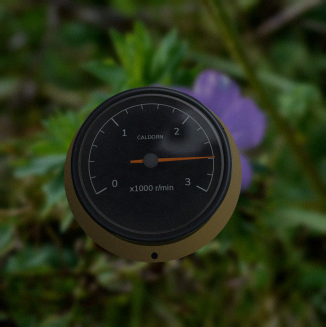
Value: 2600rpm
